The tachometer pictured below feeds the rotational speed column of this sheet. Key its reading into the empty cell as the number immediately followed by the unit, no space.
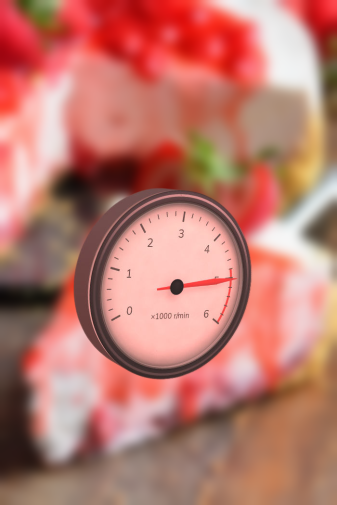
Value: 5000rpm
